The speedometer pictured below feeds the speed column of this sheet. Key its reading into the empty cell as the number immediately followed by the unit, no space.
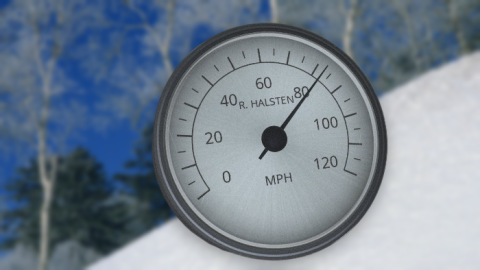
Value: 82.5mph
